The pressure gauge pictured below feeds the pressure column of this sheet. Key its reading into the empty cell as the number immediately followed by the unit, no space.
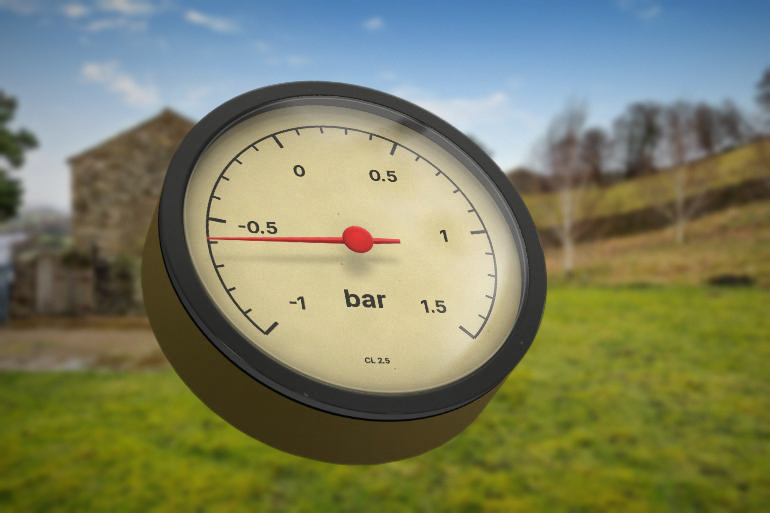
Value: -0.6bar
